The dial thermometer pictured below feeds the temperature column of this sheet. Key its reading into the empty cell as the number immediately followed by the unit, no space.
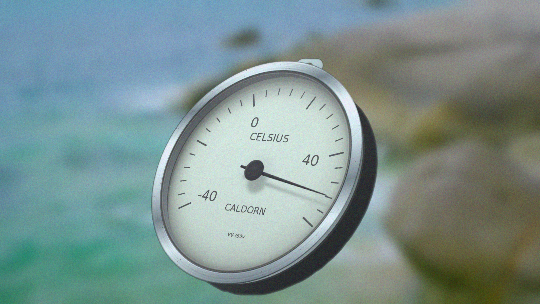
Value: 52°C
